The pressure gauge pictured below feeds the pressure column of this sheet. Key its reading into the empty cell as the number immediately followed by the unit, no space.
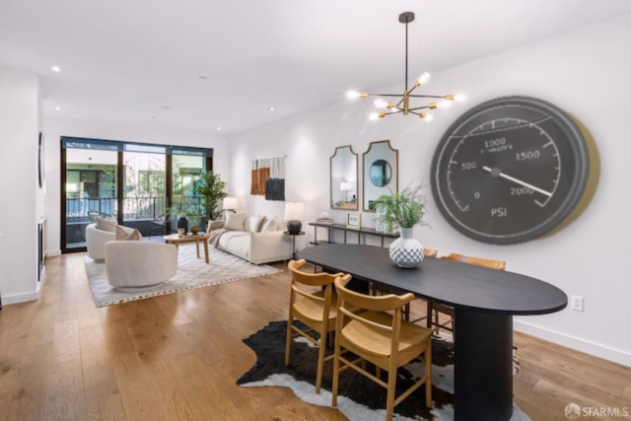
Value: 1900psi
